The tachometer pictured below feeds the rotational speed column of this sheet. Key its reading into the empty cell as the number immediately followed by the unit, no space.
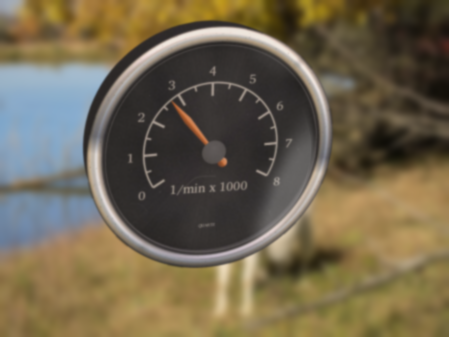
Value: 2750rpm
